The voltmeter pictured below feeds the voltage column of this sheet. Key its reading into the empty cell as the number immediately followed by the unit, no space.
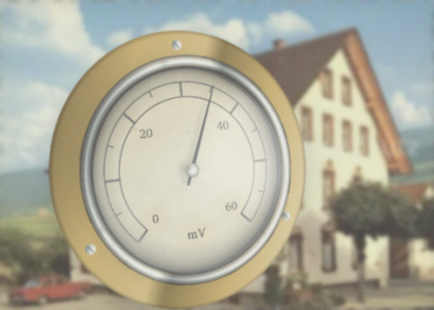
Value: 35mV
